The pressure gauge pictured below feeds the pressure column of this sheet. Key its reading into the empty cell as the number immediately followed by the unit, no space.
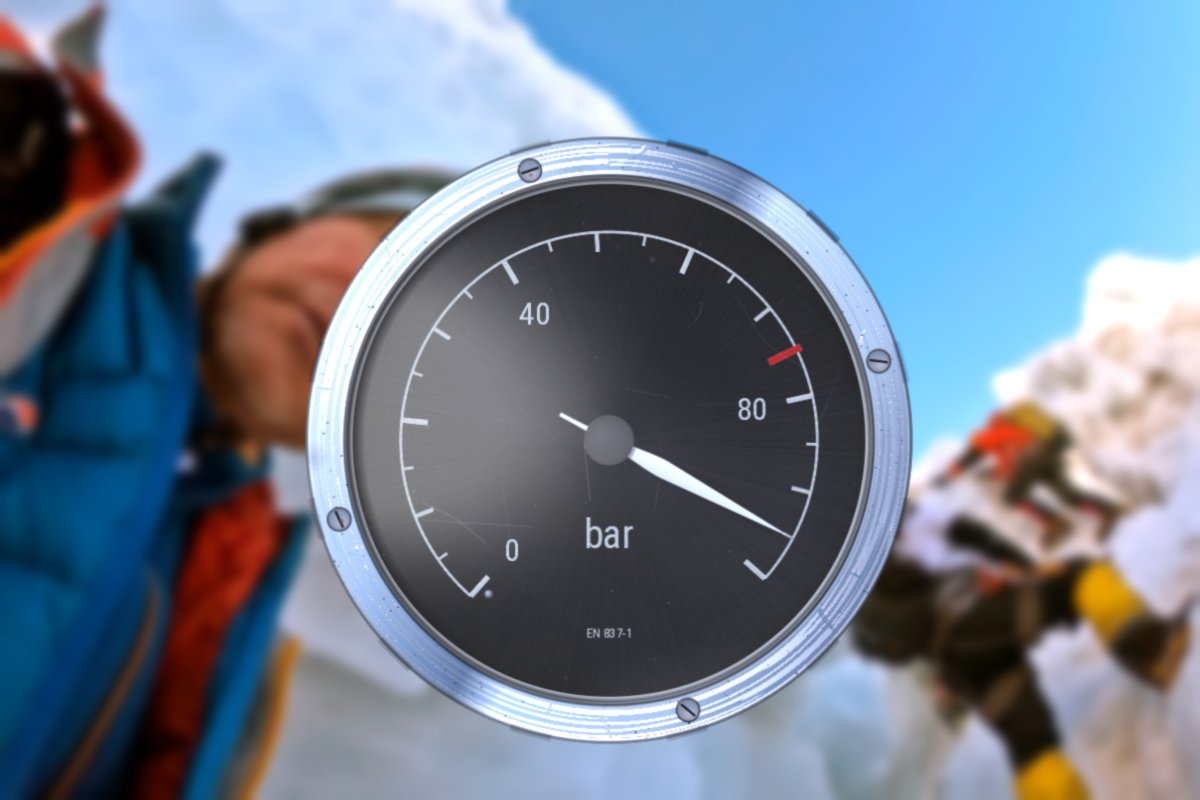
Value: 95bar
